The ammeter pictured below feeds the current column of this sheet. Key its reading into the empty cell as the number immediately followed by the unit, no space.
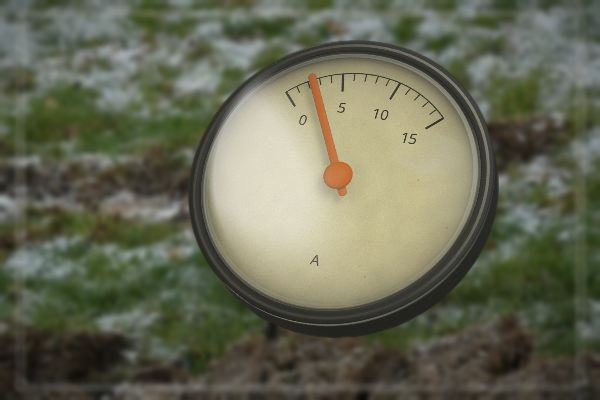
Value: 2.5A
